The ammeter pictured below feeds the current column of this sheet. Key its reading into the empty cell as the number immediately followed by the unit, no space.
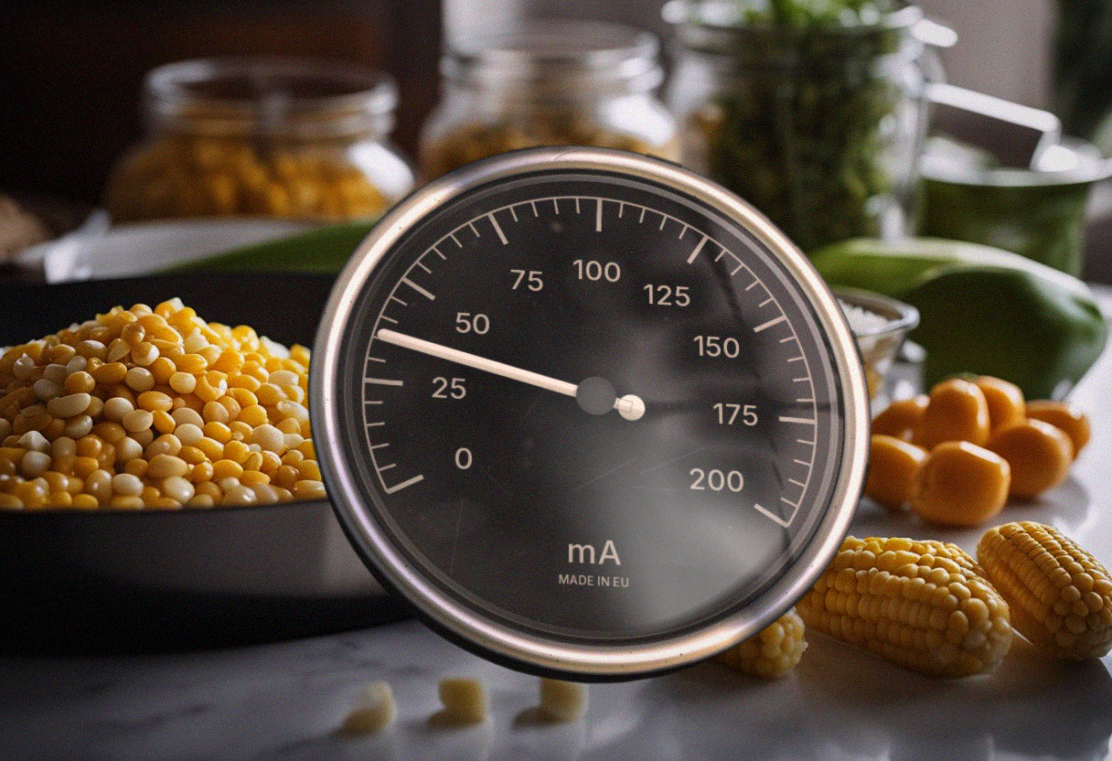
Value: 35mA
